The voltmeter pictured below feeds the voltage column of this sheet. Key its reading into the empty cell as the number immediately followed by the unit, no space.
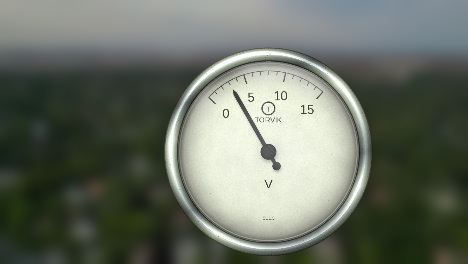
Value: 3V
